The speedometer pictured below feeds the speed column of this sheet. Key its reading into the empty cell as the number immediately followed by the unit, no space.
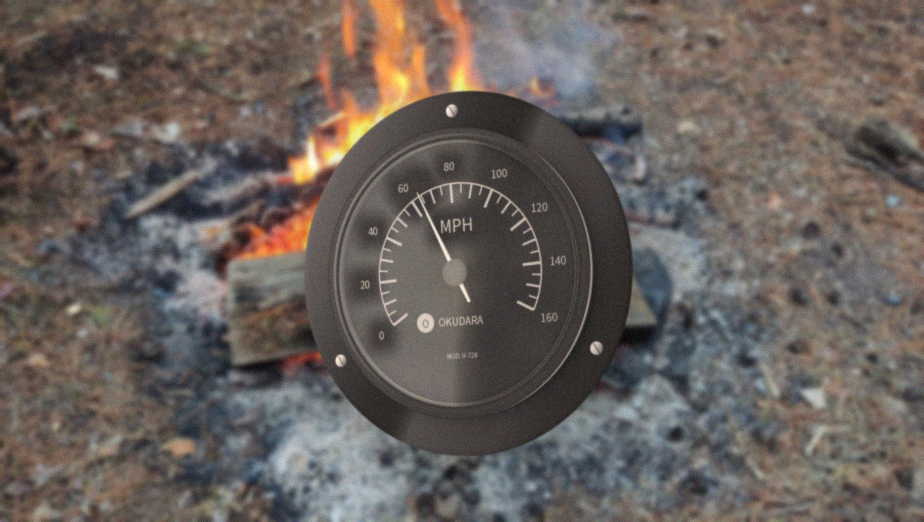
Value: 65mph
